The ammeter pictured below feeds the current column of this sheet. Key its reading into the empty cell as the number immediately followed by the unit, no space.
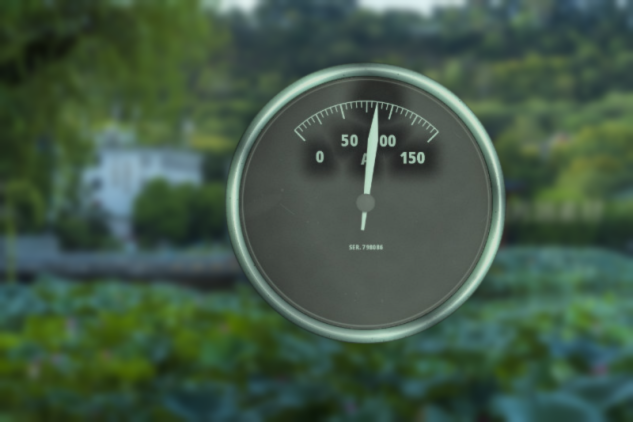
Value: 85A
